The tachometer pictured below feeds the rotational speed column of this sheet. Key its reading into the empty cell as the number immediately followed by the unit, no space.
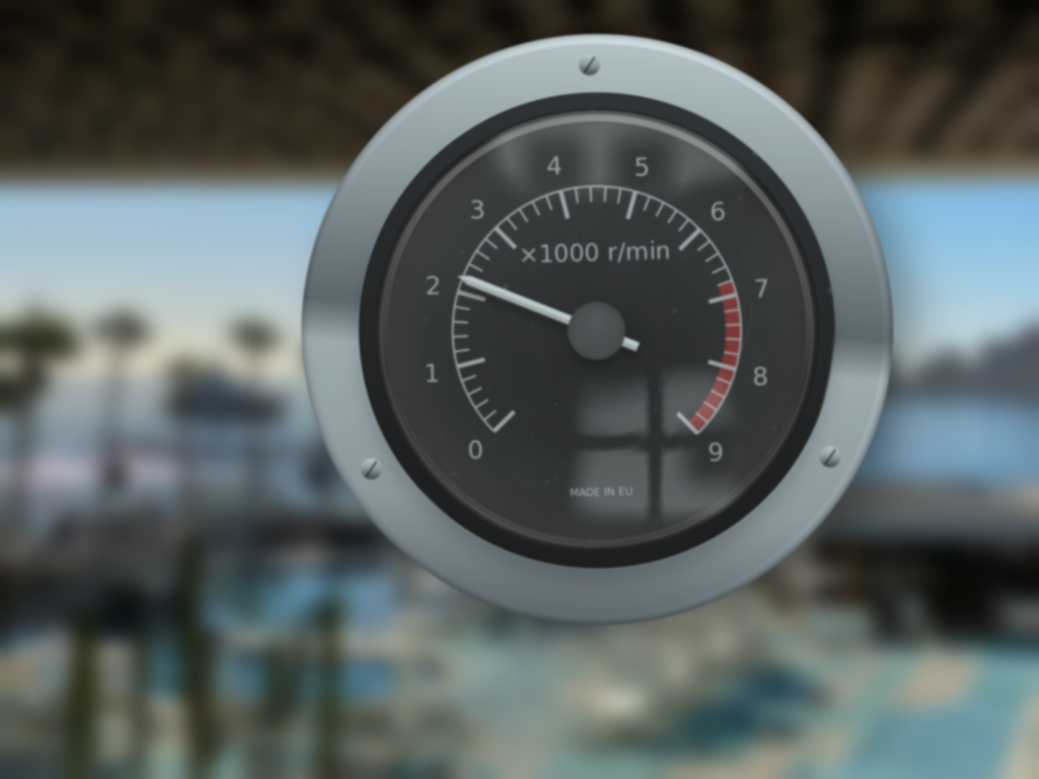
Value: 2200rpm
